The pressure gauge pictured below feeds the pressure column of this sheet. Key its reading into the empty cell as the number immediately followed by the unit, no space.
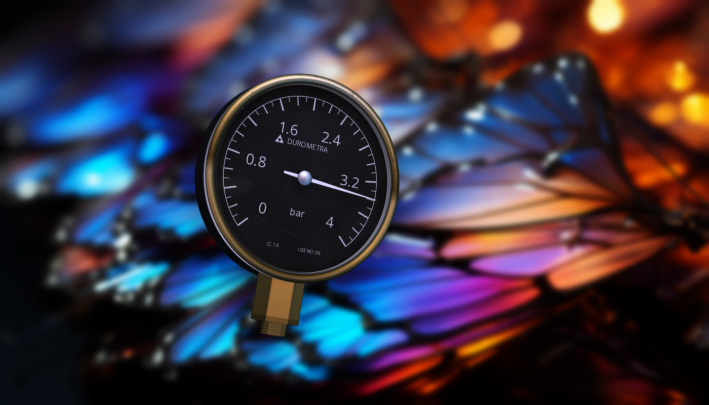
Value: 3.4bar
